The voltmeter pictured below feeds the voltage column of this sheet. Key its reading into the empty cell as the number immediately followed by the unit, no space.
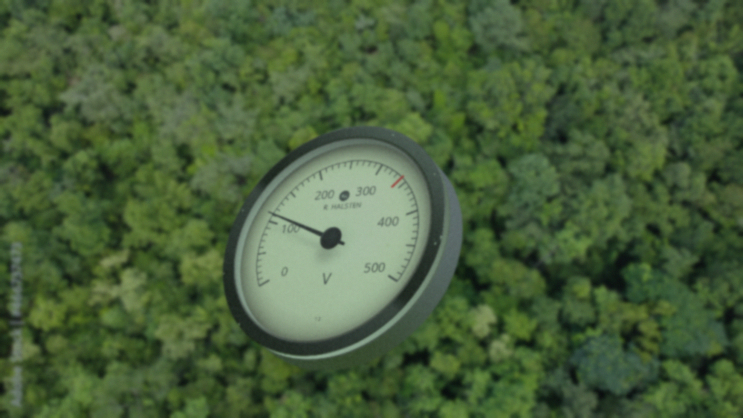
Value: 110V
